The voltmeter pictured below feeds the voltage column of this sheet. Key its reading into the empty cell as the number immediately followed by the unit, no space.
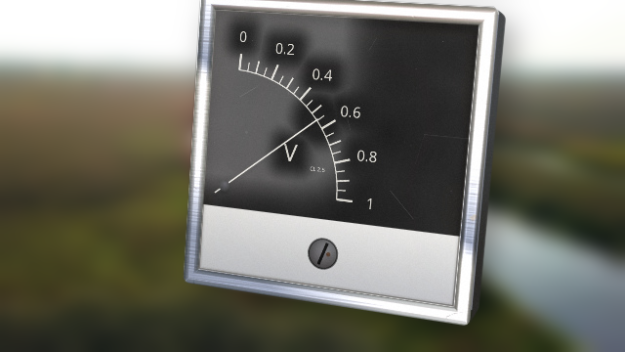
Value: 0.55V
